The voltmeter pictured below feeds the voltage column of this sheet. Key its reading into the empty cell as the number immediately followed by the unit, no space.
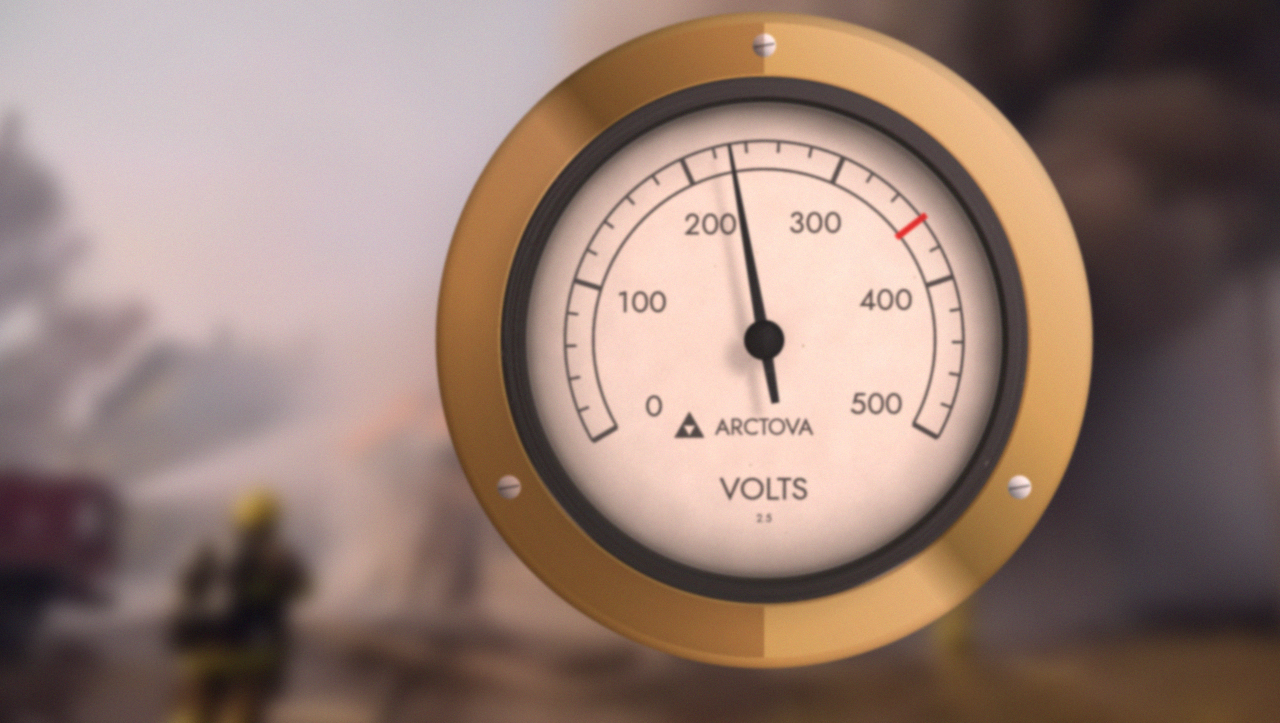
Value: 230V
